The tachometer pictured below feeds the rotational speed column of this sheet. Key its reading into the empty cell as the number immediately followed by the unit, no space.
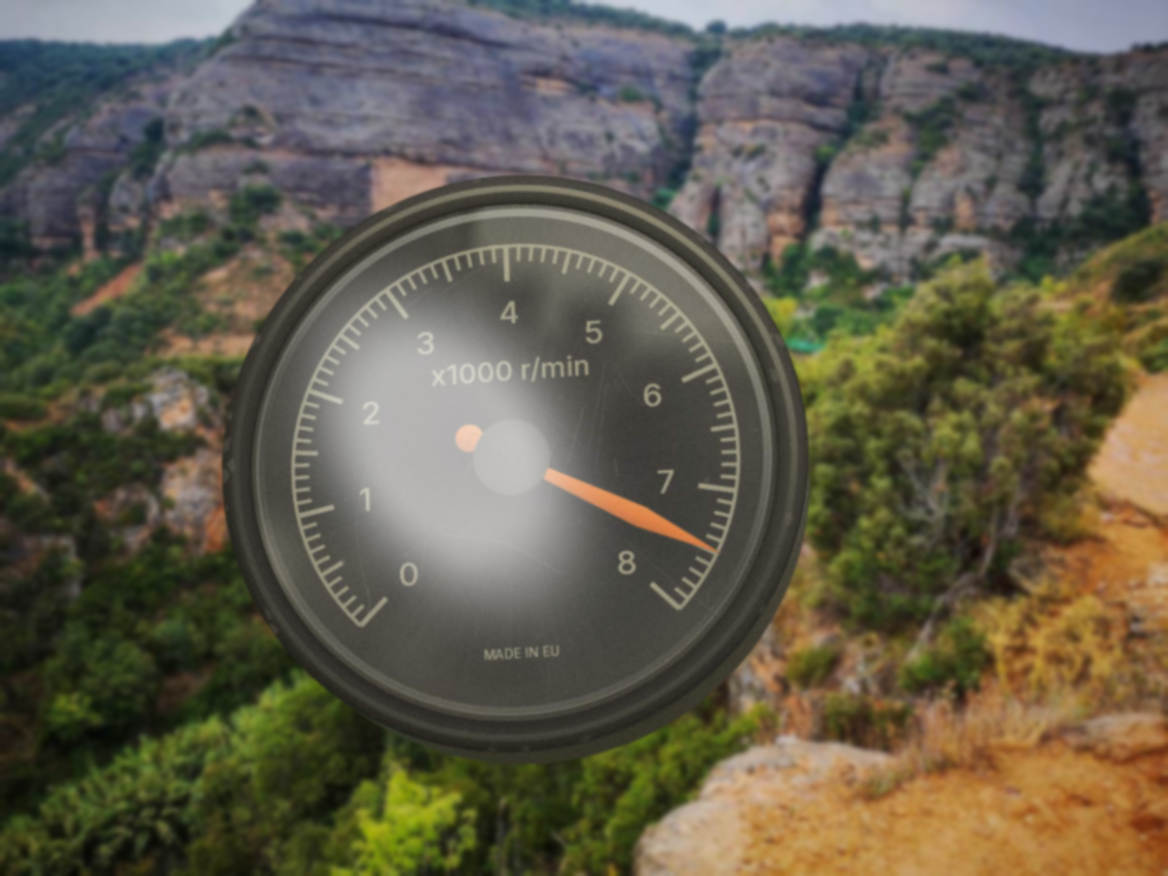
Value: 7500rpm
